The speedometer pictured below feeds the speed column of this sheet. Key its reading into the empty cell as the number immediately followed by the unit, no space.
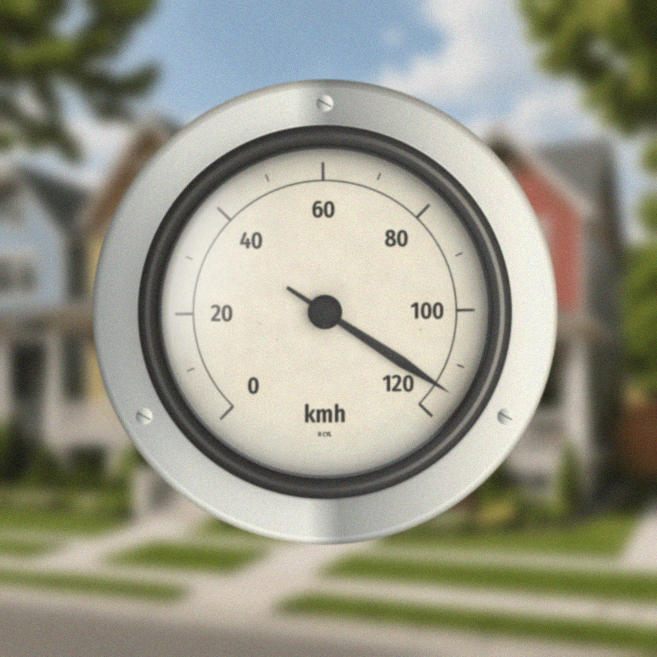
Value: 115km/h
